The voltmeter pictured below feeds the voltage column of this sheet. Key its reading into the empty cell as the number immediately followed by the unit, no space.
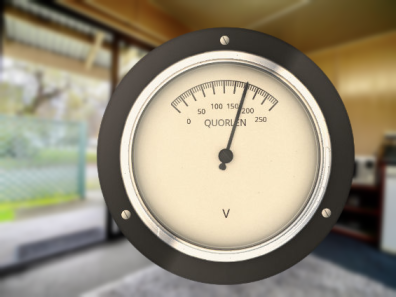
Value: 175V
